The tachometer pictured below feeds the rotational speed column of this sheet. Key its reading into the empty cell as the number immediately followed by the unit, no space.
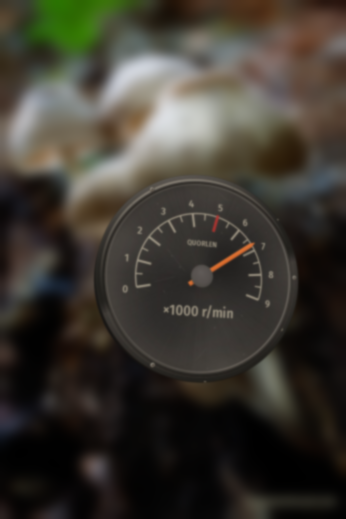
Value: 6750rpm
